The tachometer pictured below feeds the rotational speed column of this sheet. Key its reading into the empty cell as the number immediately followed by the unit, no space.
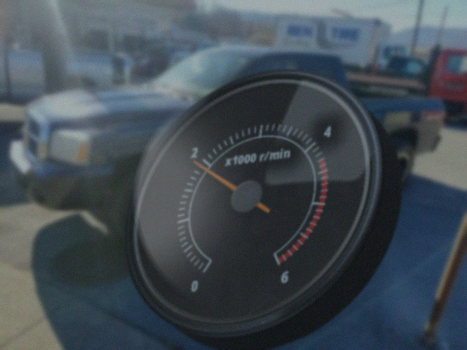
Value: 1900rpm
